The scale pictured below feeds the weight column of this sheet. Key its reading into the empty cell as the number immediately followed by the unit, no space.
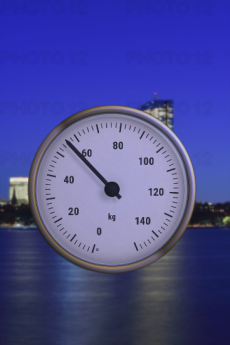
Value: 56kg
